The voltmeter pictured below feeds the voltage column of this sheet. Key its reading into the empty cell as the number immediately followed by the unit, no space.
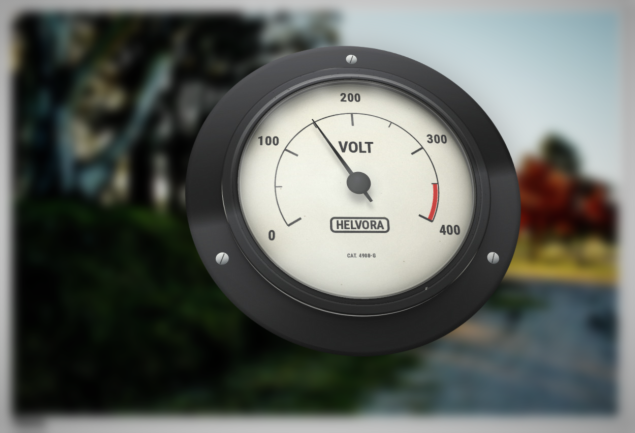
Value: 150V
